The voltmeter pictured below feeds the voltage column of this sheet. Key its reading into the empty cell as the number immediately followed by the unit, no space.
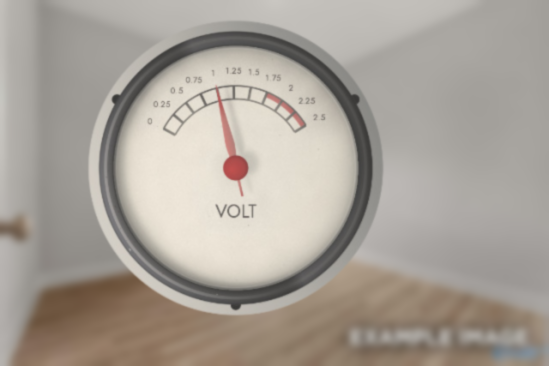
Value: 1V
